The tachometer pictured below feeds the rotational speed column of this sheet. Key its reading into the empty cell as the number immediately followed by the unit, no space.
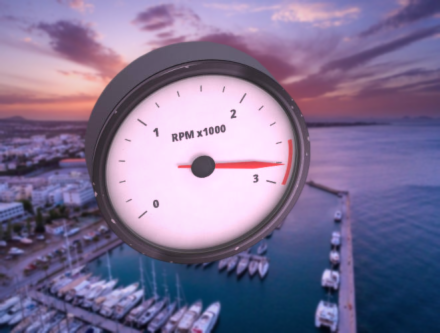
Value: 2800rpm
